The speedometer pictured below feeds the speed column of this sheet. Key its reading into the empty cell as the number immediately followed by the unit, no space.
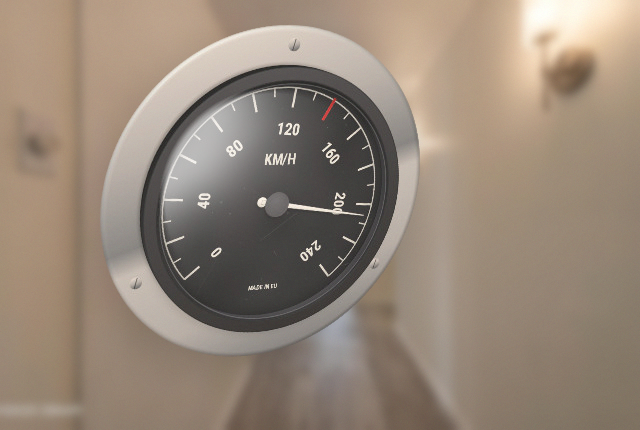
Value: 205km/h
